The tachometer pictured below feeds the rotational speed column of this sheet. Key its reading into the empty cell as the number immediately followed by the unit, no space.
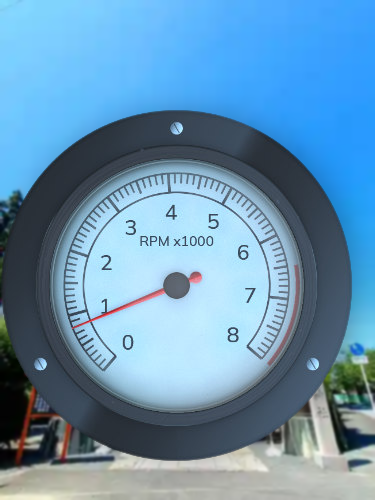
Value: 800rpm
